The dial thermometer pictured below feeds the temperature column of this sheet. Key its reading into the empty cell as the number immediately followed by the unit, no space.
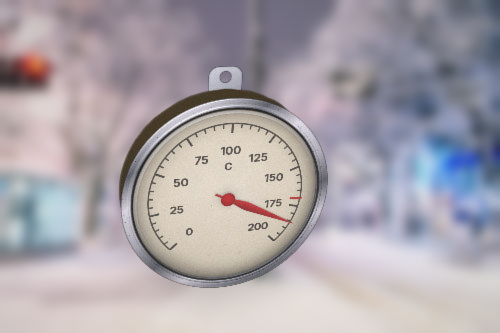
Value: 185°C
